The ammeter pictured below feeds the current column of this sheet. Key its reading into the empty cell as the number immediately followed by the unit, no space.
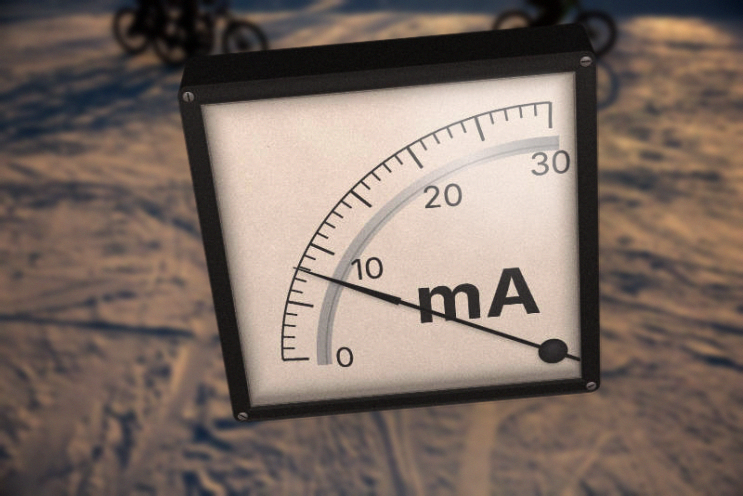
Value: 8mA
